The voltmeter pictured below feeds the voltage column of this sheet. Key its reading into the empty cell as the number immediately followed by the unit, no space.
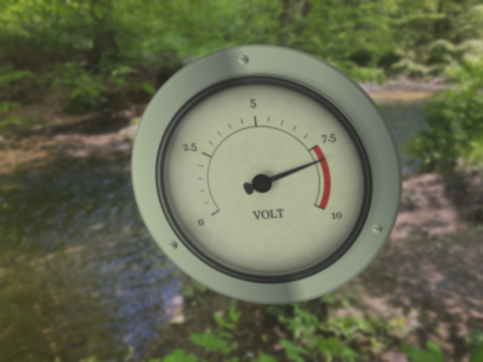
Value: 8V
